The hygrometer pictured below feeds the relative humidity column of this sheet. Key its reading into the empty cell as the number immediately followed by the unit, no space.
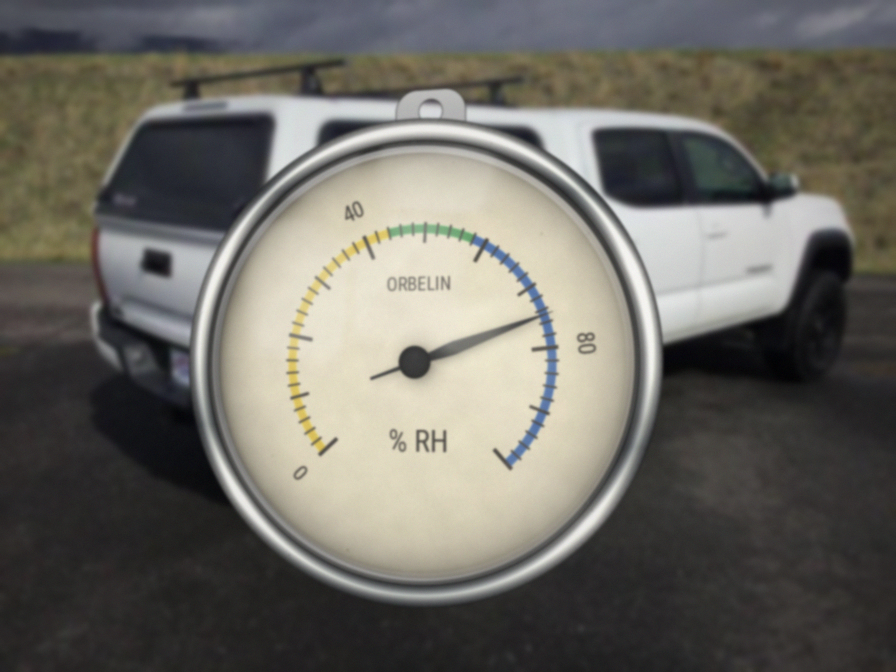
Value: 75%
